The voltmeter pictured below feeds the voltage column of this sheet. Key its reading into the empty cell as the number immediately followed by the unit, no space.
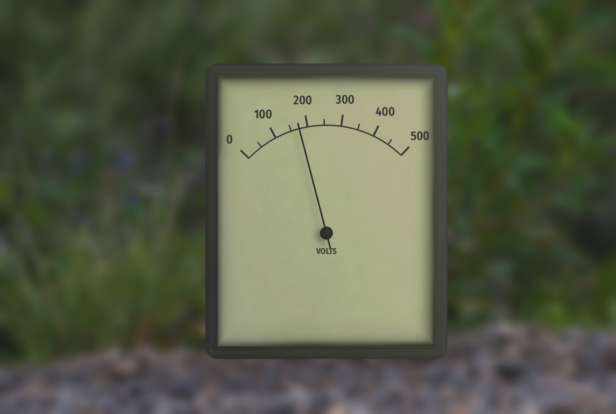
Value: 175V
